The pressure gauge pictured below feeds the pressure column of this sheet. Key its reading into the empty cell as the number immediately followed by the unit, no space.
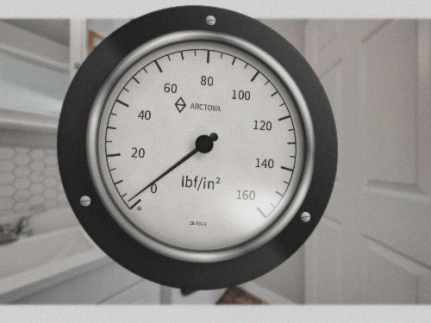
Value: 2.5psi
